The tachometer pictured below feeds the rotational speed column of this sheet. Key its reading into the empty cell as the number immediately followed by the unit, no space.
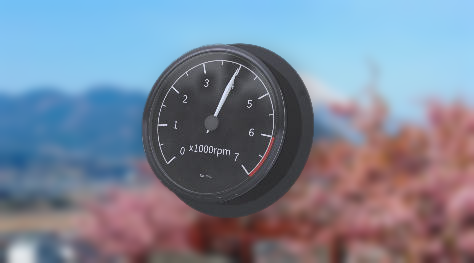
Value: 4000rpm
